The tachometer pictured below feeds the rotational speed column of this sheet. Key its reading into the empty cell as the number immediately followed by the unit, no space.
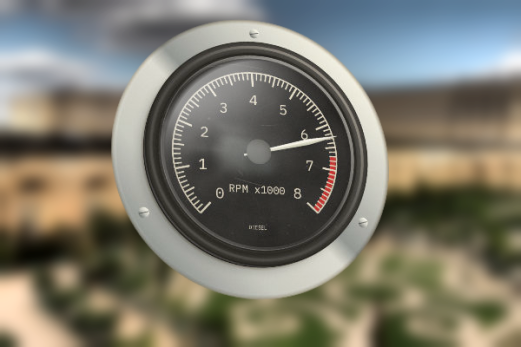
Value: 6300rpm
